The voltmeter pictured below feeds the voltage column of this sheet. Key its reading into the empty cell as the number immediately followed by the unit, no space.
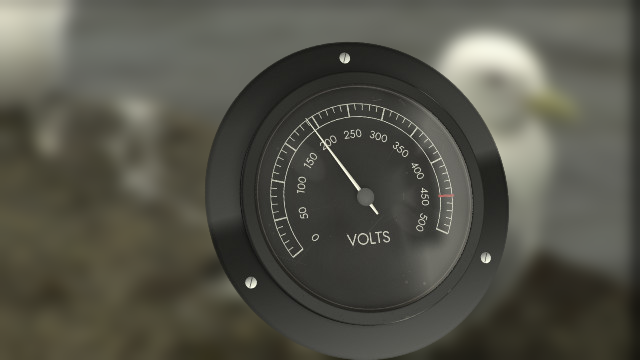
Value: 190V
